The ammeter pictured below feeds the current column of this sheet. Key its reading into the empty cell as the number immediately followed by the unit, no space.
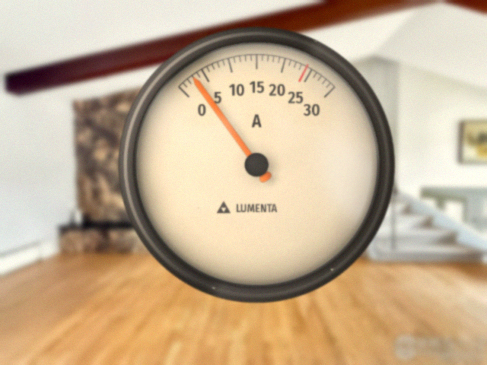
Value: 3A
